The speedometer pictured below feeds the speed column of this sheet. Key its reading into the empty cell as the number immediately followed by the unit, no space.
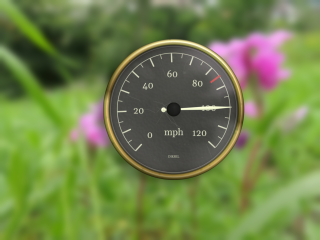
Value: 100mph
